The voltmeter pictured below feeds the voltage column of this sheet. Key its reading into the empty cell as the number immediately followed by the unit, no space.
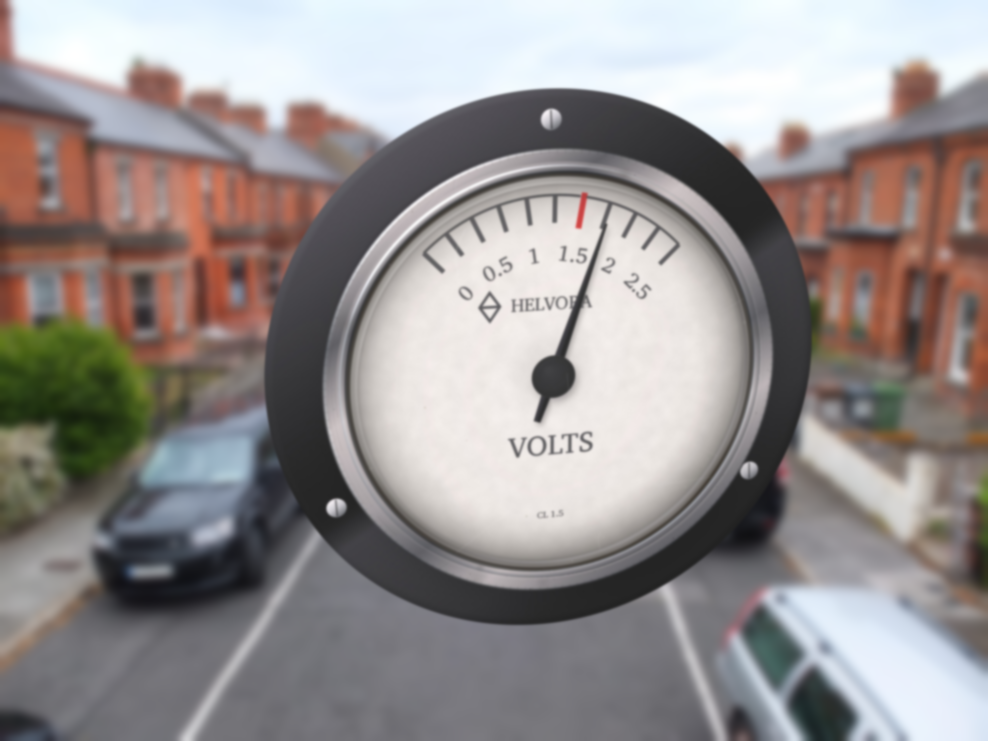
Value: 1.75V
